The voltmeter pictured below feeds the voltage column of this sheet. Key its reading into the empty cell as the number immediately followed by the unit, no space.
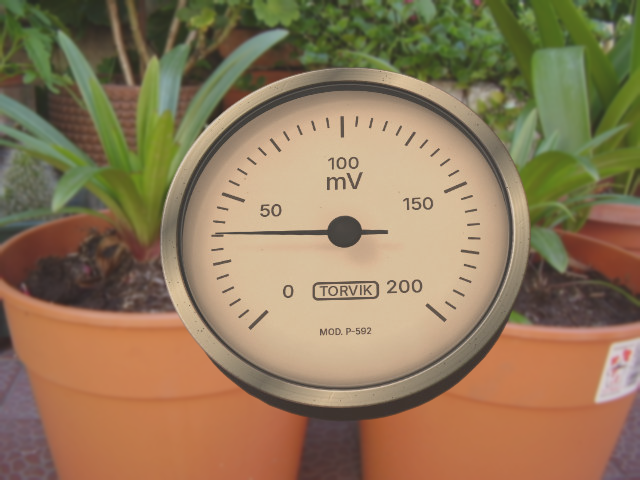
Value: 35mV
